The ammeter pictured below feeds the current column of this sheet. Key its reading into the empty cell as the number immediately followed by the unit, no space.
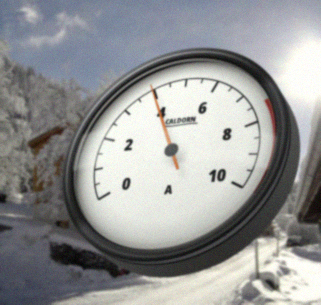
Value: 4A
